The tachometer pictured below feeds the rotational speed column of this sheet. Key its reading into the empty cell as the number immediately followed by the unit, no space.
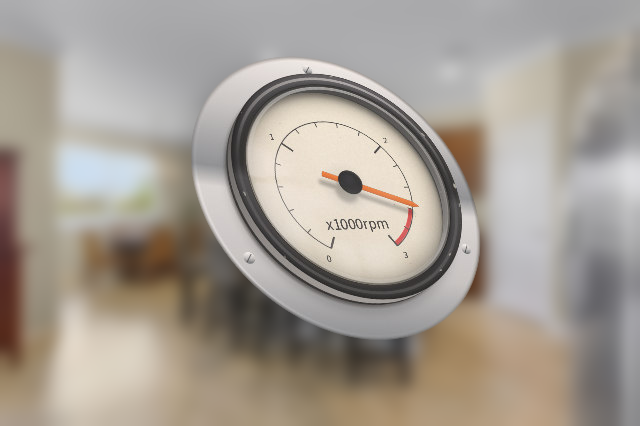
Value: 2600rpm
